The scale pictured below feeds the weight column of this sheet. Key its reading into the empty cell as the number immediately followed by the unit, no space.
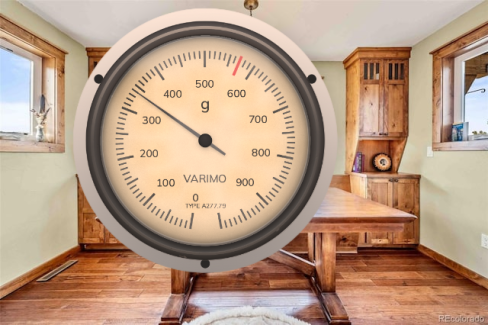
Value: 340g
